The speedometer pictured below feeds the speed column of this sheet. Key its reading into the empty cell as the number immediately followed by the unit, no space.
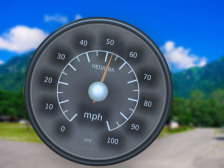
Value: 52.5mph
